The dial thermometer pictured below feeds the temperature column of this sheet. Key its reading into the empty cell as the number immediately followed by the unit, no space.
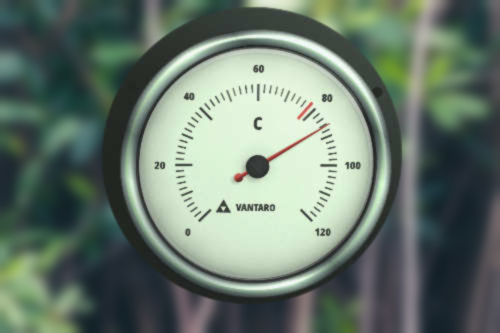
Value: 86°C
